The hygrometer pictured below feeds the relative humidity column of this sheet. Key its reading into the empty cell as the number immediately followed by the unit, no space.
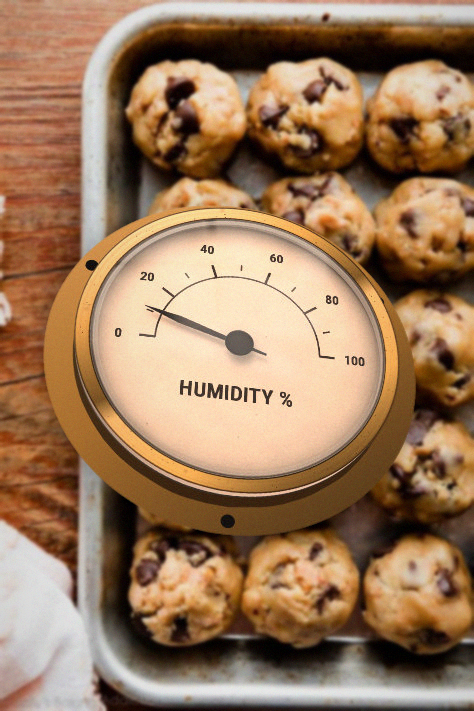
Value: 10%
